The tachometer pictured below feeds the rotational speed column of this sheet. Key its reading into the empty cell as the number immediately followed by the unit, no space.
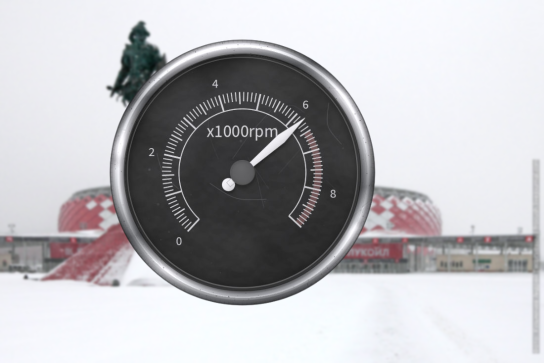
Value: 6200rpm
